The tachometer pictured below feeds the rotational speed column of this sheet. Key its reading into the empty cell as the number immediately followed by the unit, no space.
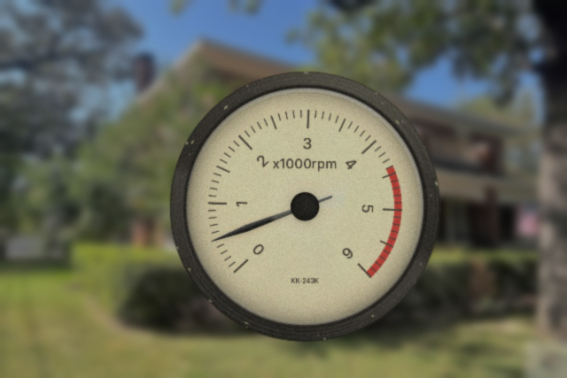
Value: 500rpm
